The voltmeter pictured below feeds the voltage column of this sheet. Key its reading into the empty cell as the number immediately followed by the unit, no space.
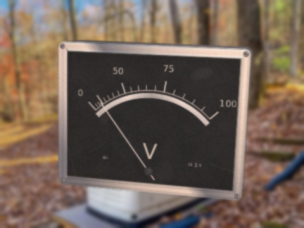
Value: 25V
